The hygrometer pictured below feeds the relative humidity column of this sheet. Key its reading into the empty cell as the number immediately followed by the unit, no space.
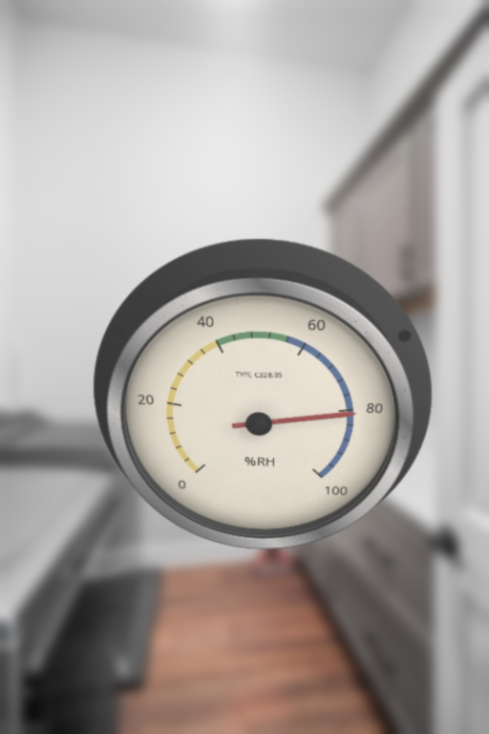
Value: 80%
